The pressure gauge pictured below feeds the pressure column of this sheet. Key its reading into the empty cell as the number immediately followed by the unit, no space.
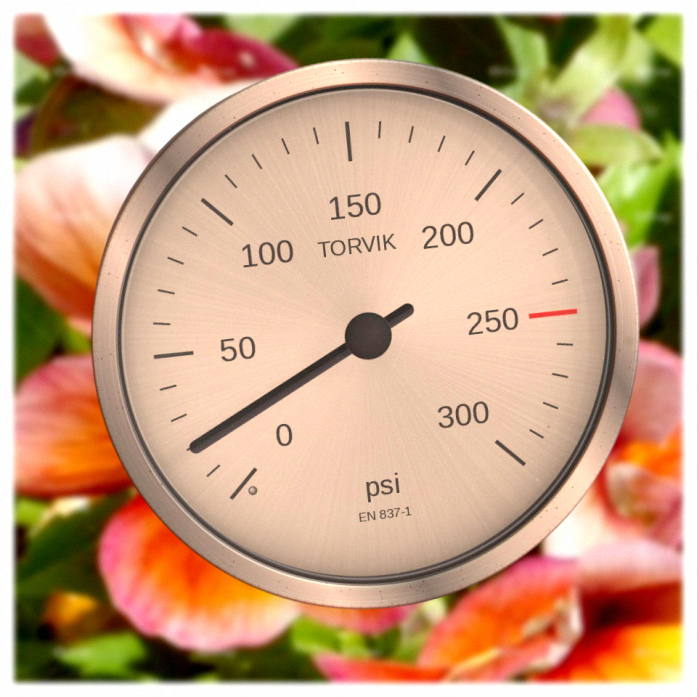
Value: 20psi
